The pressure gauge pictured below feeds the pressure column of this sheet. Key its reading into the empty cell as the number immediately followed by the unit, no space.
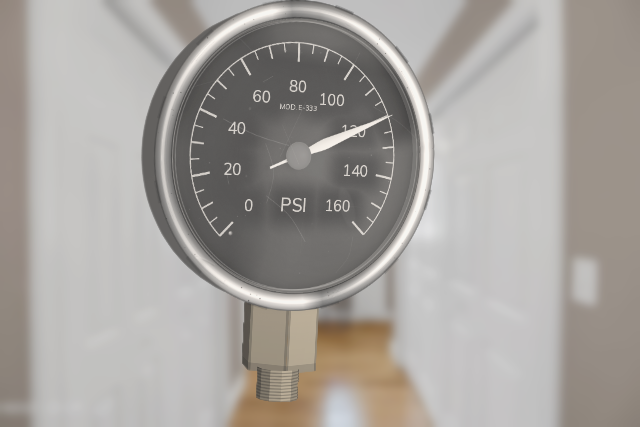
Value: 120psi
